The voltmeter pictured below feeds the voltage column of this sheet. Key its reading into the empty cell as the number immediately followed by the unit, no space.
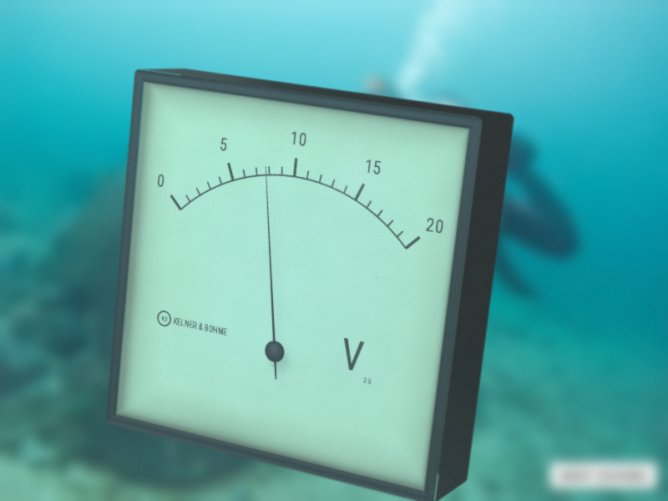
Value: 8V
